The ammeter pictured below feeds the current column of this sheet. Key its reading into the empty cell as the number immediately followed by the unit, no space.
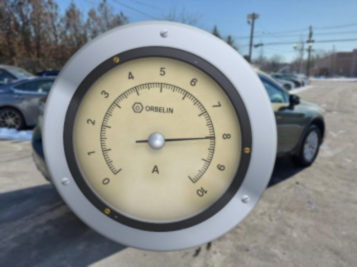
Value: 8A
